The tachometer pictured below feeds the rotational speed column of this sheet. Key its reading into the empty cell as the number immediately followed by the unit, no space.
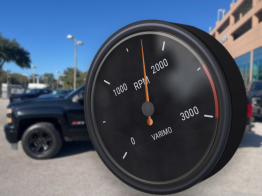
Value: 1750rpm
